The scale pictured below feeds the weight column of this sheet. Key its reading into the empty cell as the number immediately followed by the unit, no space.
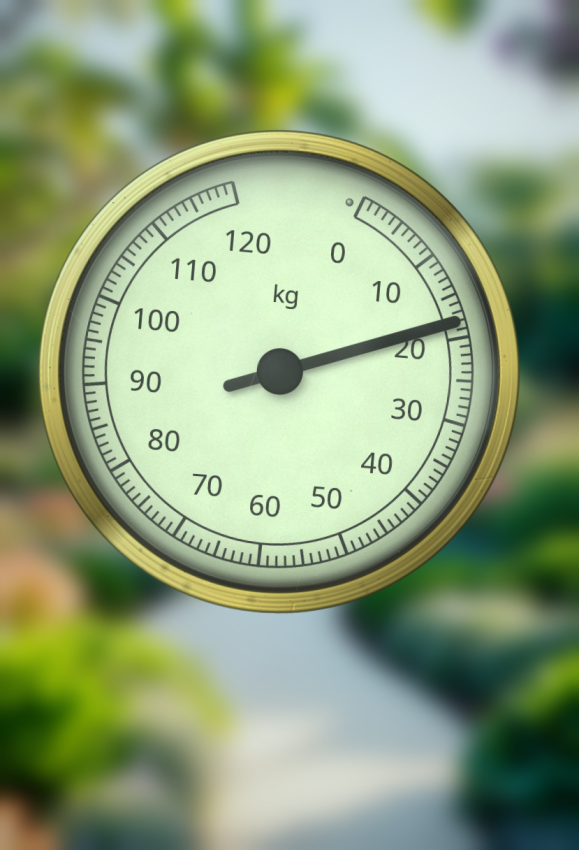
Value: 18kg
